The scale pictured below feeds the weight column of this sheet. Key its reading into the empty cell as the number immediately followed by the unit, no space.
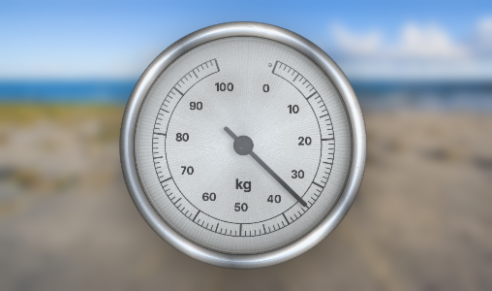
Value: 35kg
